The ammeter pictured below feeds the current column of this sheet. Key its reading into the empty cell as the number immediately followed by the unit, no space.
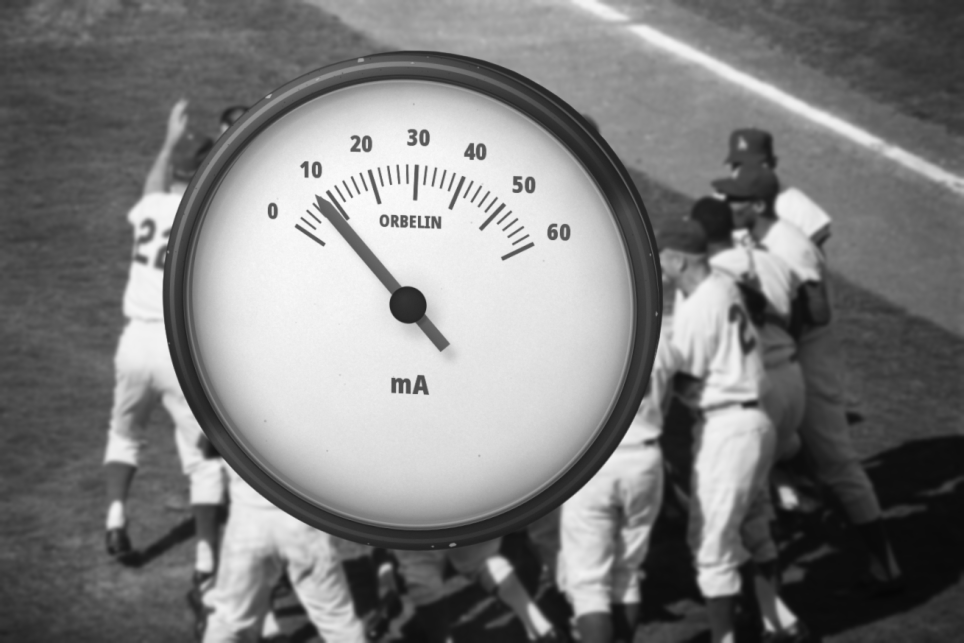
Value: 8mA
